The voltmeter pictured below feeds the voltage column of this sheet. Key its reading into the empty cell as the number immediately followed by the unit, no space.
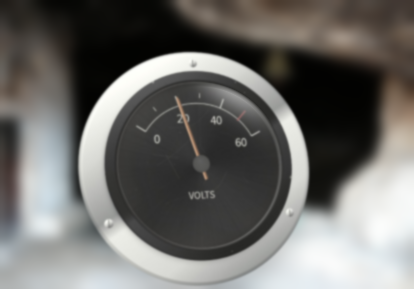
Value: 20V
